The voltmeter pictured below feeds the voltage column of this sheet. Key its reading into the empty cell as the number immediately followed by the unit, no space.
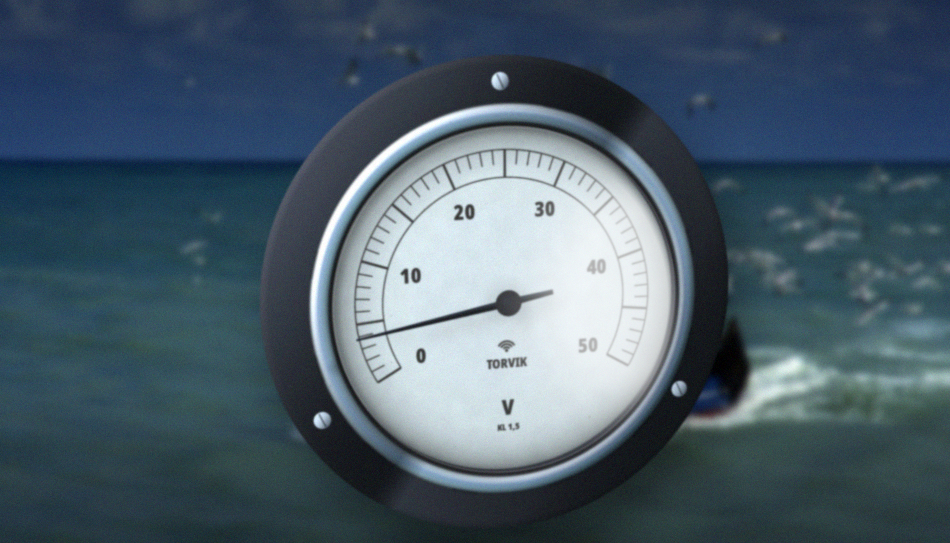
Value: 4V
